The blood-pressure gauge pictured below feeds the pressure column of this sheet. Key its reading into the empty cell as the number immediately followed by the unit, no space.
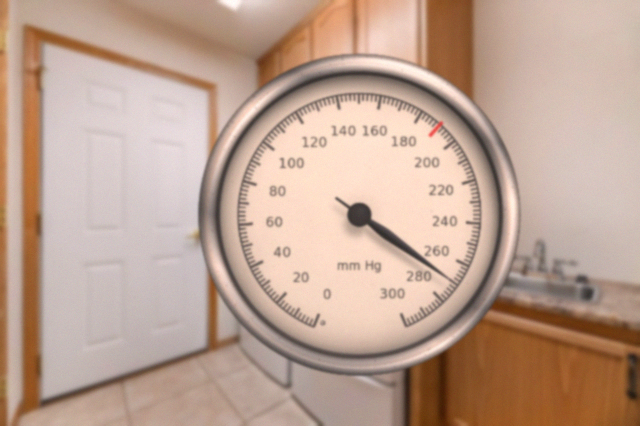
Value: 270mmHg
